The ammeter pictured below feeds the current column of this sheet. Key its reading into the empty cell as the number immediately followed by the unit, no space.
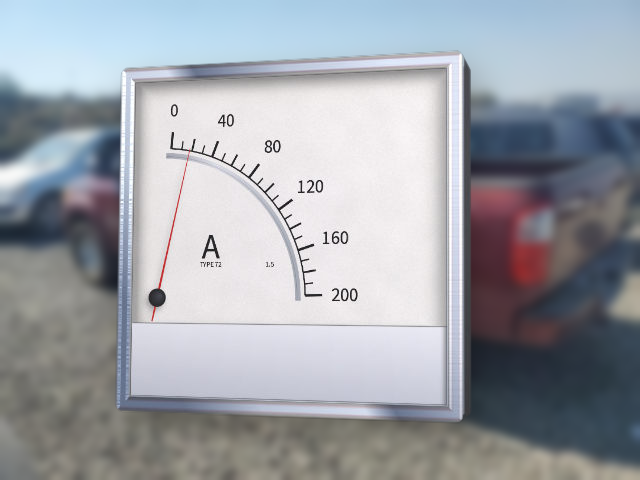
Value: 20A
